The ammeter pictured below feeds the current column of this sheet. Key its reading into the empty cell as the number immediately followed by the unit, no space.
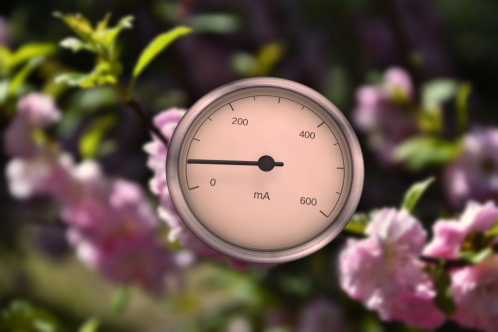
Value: 50mA
